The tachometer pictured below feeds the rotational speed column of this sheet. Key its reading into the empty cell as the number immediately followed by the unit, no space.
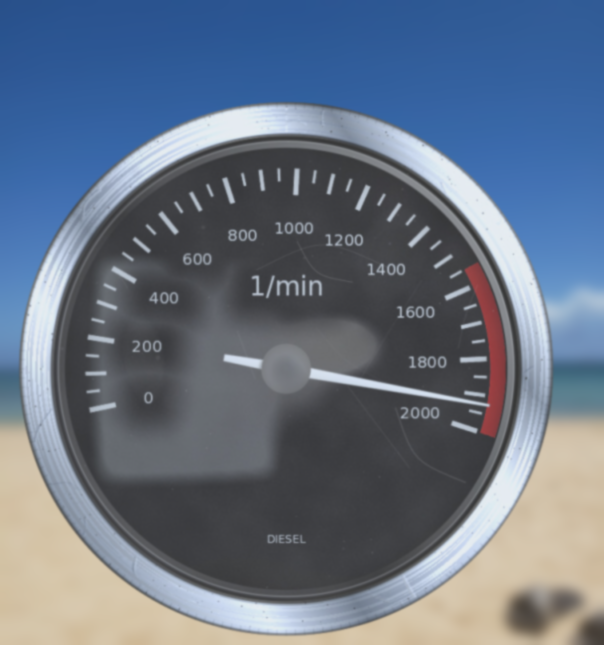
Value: 1925rpm
